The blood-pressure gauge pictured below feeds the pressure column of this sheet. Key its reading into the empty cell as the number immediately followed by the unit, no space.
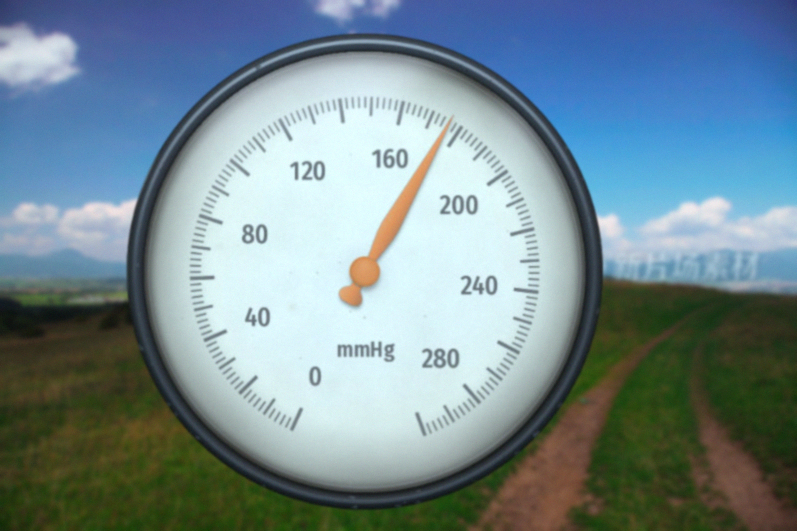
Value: 176mmHg
